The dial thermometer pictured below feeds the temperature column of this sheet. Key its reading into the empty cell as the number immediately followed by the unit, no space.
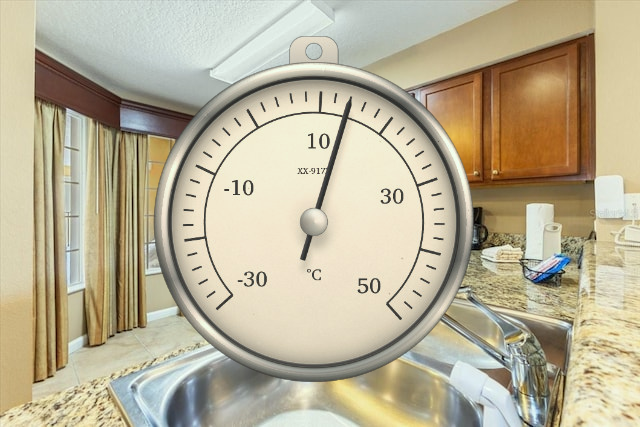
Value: 14°C
